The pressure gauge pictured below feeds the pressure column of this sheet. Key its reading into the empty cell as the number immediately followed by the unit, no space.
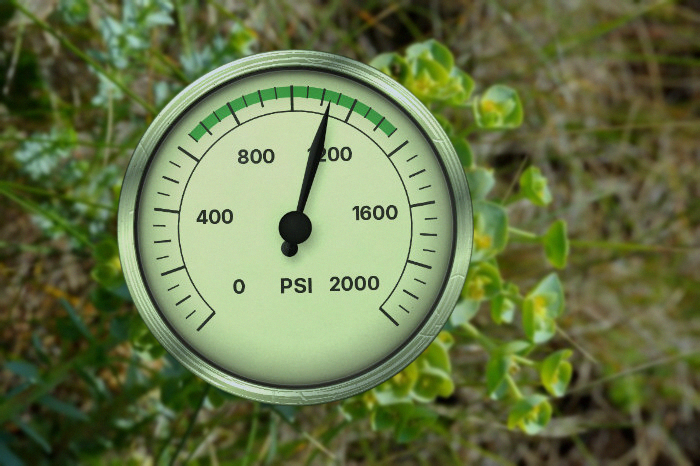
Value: 1125psi
